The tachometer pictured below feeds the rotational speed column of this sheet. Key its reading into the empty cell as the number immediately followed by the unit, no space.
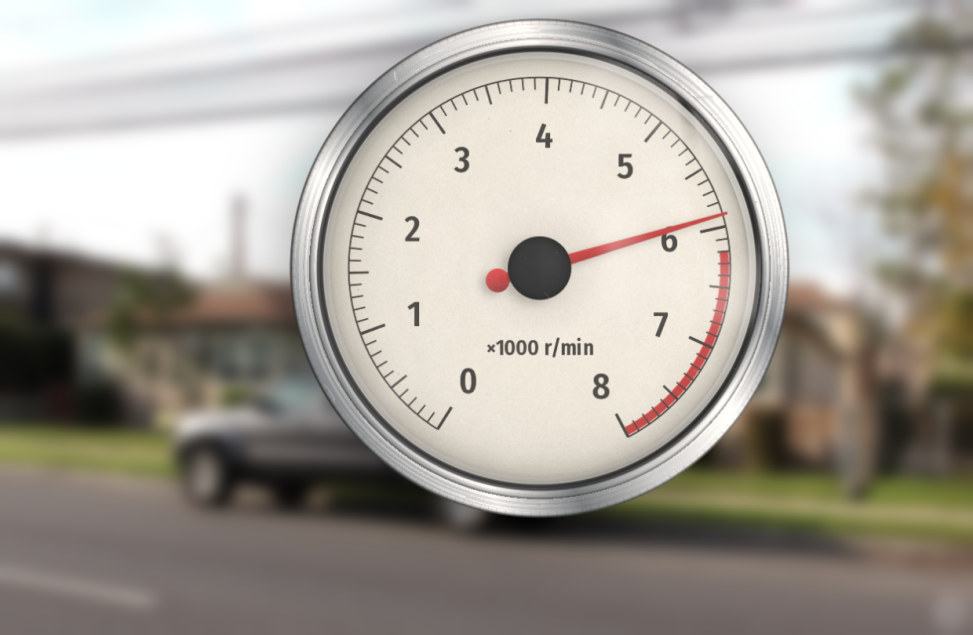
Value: 5900rpm
